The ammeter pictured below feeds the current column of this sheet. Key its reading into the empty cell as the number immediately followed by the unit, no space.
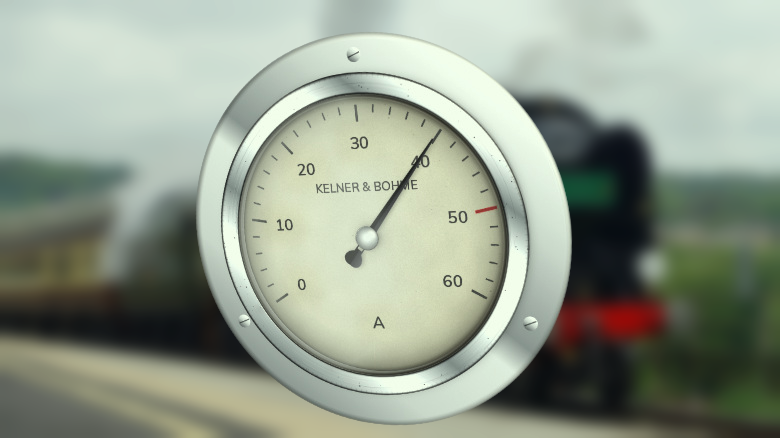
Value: 40A
